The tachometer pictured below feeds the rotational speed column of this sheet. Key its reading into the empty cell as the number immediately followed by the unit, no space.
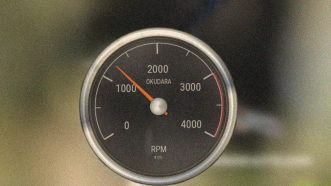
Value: 1250rpm
